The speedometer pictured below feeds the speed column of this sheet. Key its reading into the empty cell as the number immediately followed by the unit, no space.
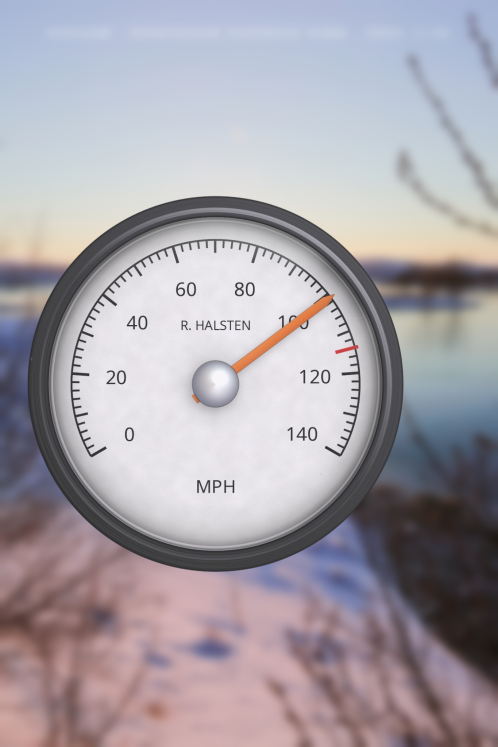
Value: 101mph
